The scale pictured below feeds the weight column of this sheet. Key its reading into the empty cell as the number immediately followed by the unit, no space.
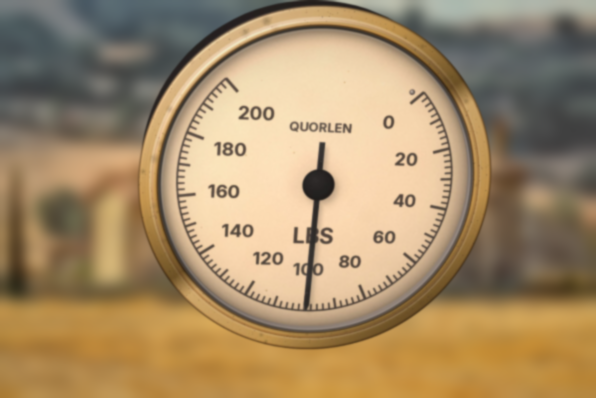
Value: 100lb
